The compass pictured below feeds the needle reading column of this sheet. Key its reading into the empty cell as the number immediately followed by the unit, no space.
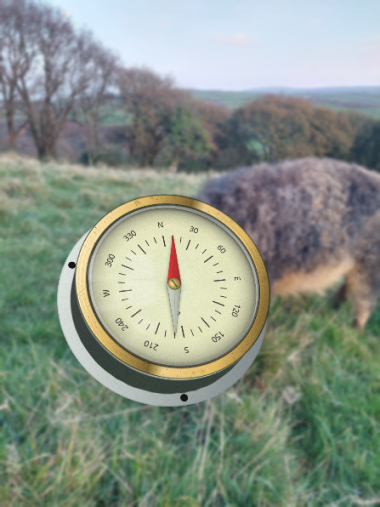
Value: 10°
